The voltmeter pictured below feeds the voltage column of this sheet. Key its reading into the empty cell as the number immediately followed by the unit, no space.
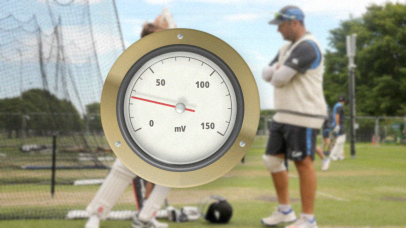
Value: 25mV
